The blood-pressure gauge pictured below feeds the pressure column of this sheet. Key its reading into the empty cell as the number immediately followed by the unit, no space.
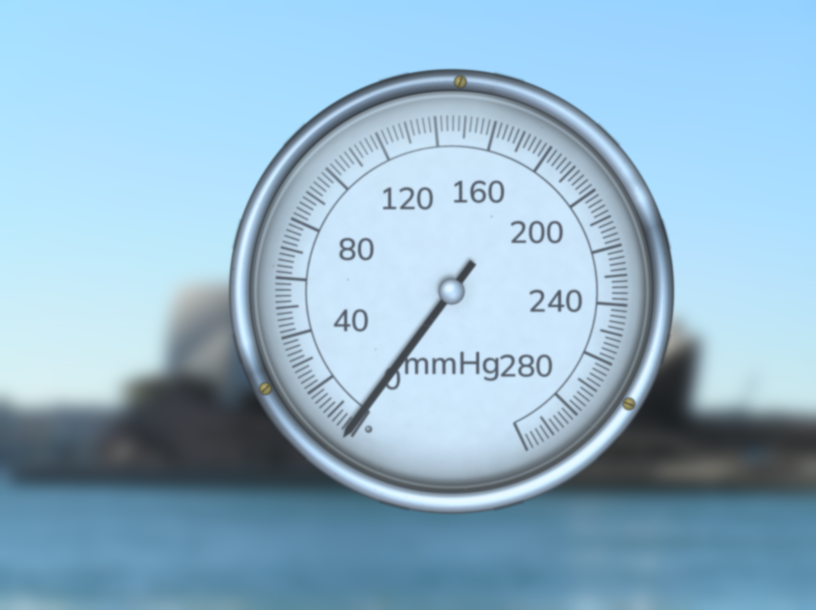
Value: 2mmHg
